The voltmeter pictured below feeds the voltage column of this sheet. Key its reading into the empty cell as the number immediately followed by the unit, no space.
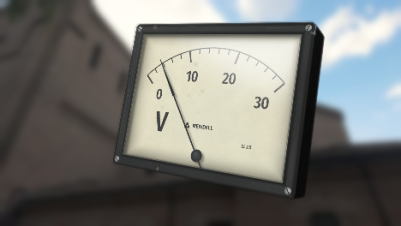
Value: 4V
